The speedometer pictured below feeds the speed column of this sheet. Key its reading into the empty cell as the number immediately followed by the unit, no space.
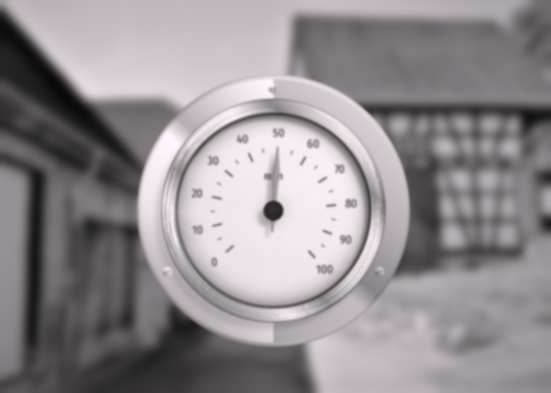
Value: 50mph
